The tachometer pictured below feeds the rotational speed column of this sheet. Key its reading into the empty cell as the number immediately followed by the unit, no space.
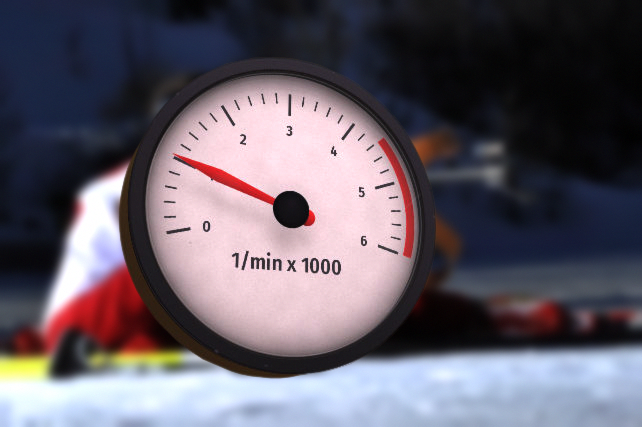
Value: 1000rpm
